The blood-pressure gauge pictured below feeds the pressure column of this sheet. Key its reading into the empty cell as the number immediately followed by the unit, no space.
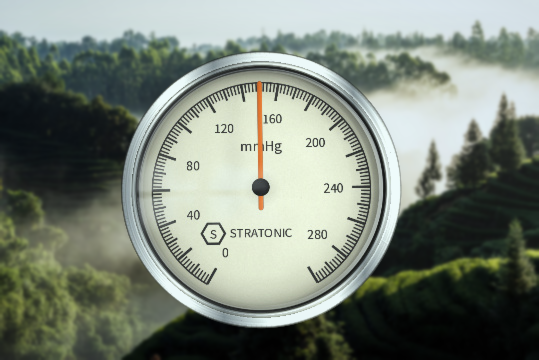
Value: 150mmHg
